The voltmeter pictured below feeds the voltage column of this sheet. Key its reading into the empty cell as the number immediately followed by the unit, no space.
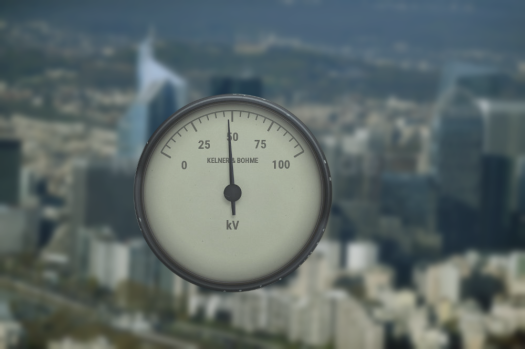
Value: 47.5kV
